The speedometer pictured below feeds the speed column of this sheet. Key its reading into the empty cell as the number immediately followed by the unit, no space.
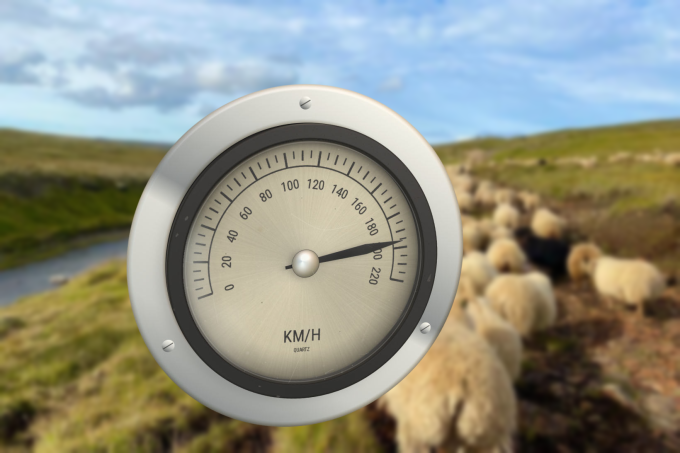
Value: 195km/h
